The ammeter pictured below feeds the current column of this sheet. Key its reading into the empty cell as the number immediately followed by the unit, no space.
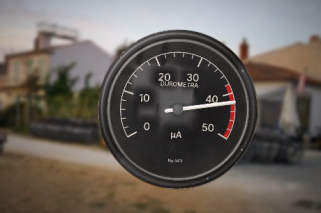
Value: 42µA
